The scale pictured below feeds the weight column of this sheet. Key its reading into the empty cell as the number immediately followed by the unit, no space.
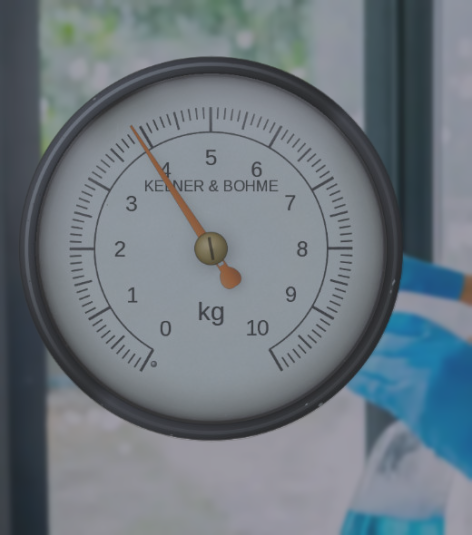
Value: 3.9kg
